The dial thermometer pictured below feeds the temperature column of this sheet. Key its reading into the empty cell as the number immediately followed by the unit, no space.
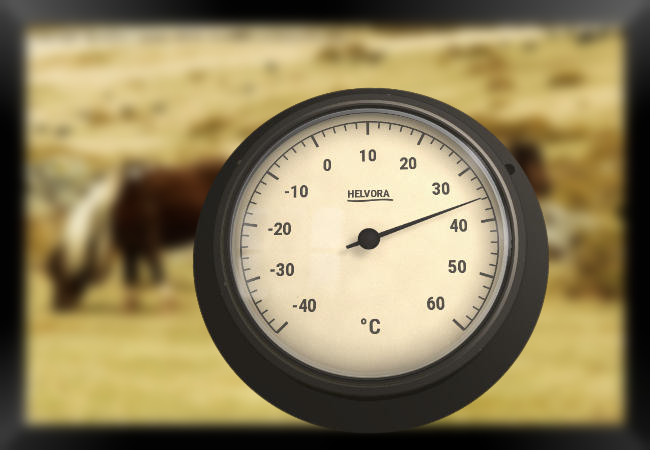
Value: 36°C
